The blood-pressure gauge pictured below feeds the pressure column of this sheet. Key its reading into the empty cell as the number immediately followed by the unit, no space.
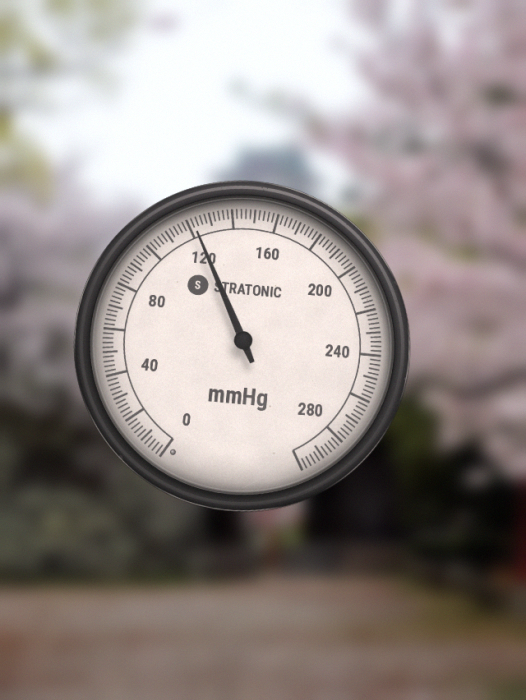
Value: 122mmHg
